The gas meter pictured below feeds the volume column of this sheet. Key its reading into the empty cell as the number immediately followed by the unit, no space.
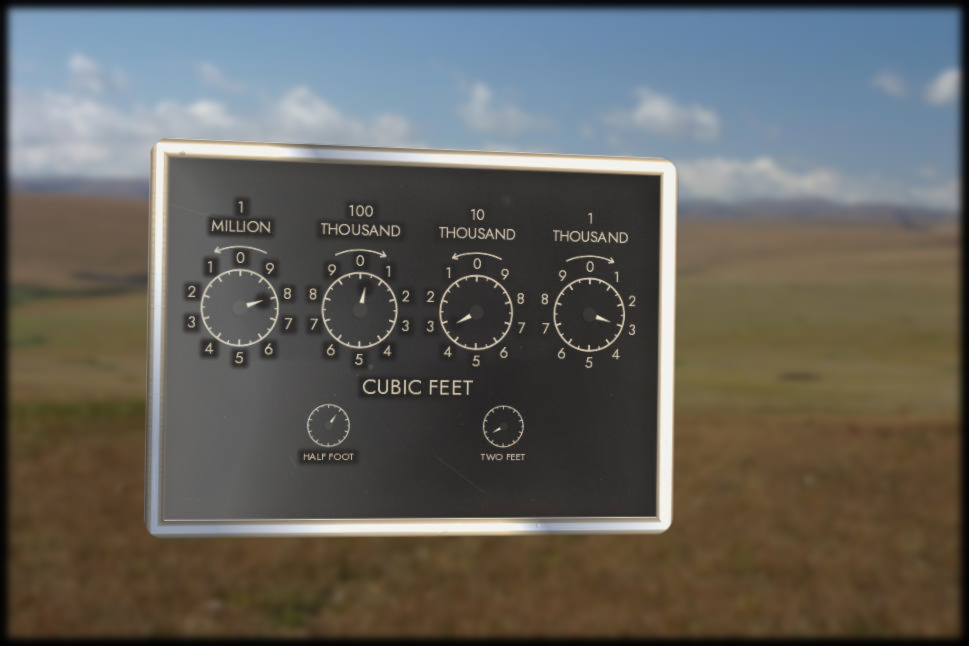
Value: 803300ft³
